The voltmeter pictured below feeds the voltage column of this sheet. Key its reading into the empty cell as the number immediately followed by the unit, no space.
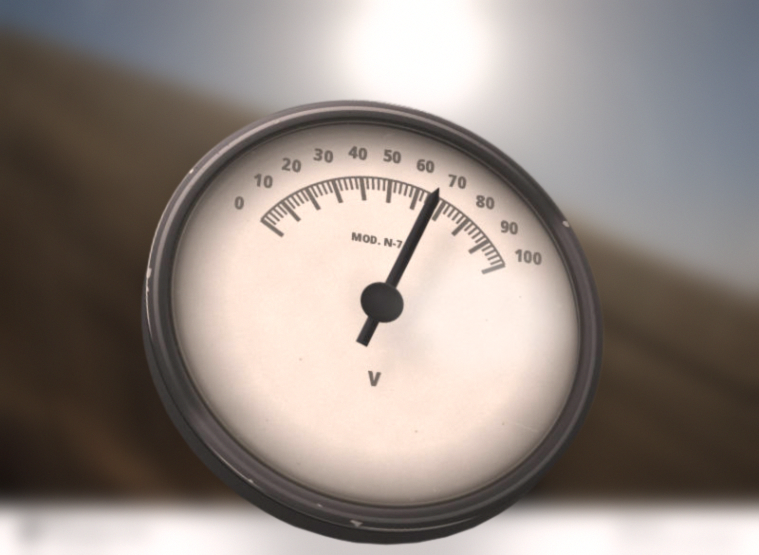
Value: 66V
